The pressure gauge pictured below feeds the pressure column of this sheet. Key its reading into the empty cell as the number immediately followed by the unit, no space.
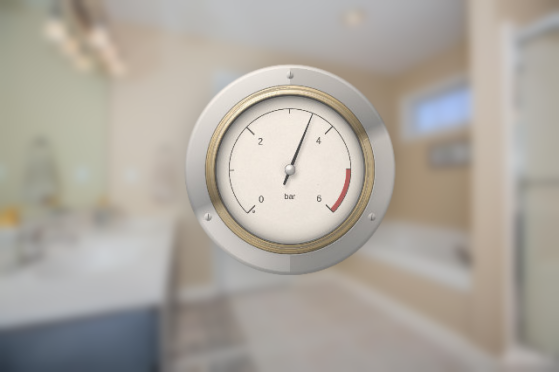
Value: 3.5bar
